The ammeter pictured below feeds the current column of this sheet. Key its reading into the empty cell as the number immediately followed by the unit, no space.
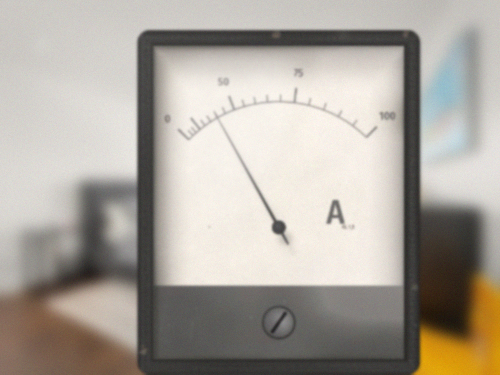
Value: 40A
